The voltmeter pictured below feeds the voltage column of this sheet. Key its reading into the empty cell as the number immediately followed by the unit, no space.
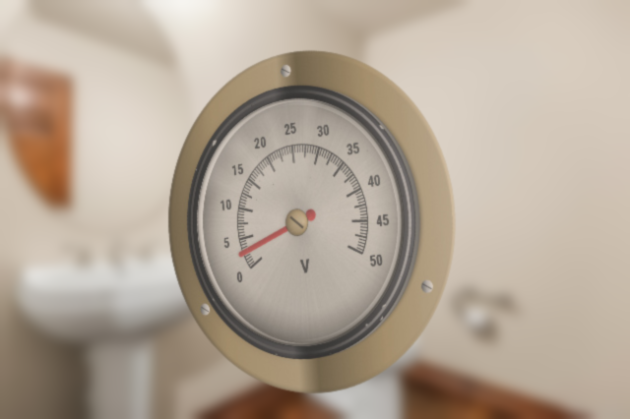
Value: 2.5V
